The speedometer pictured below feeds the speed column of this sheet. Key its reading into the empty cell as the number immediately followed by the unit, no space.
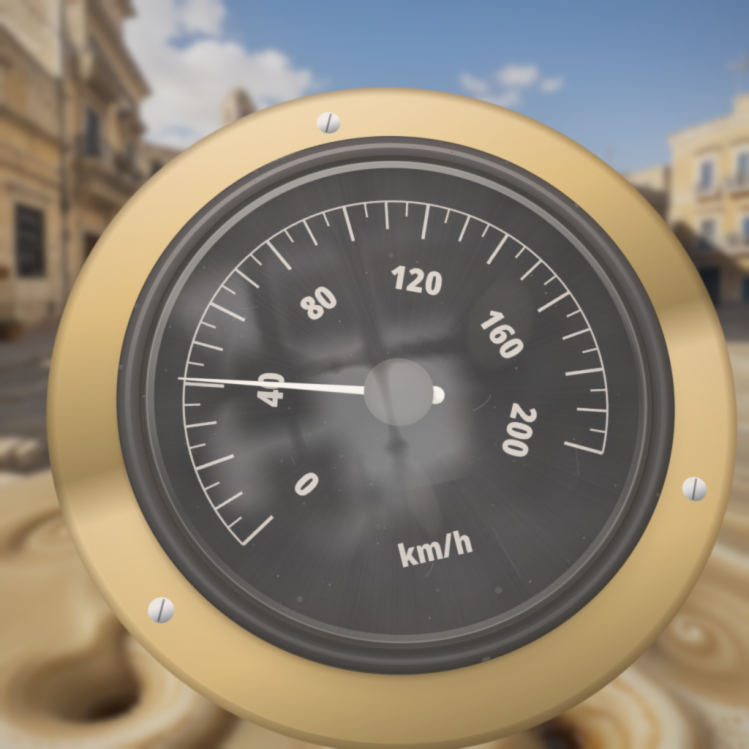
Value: 40km/h
